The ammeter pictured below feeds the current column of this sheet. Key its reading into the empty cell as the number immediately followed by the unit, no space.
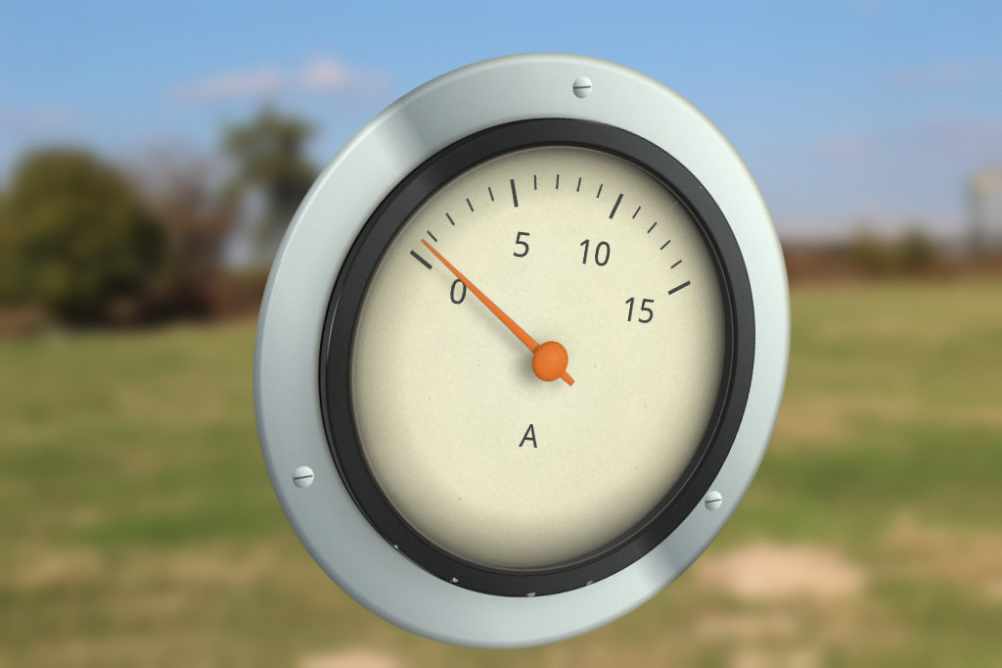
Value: 0.5A
